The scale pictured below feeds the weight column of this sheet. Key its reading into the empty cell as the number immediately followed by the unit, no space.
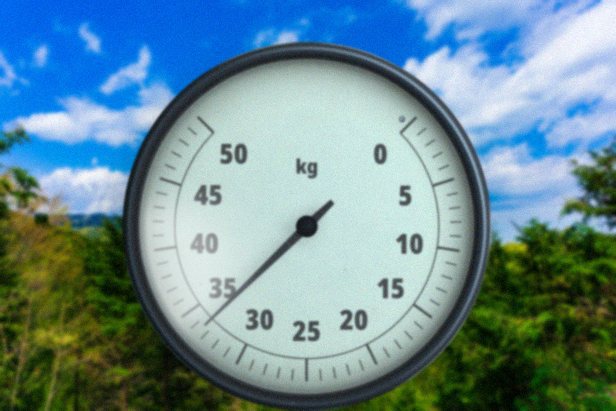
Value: 33.5kg
